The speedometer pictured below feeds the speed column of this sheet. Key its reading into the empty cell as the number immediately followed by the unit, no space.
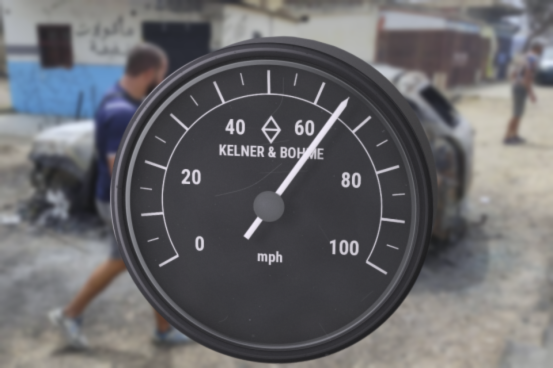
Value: 65mph
